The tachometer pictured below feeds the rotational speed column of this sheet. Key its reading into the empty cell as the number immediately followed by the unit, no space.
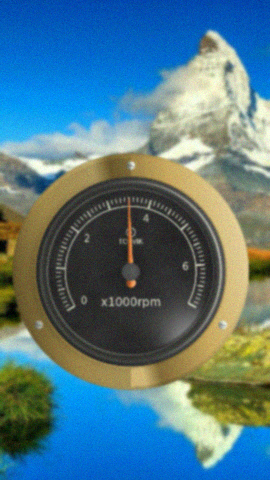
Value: 3500rpm
